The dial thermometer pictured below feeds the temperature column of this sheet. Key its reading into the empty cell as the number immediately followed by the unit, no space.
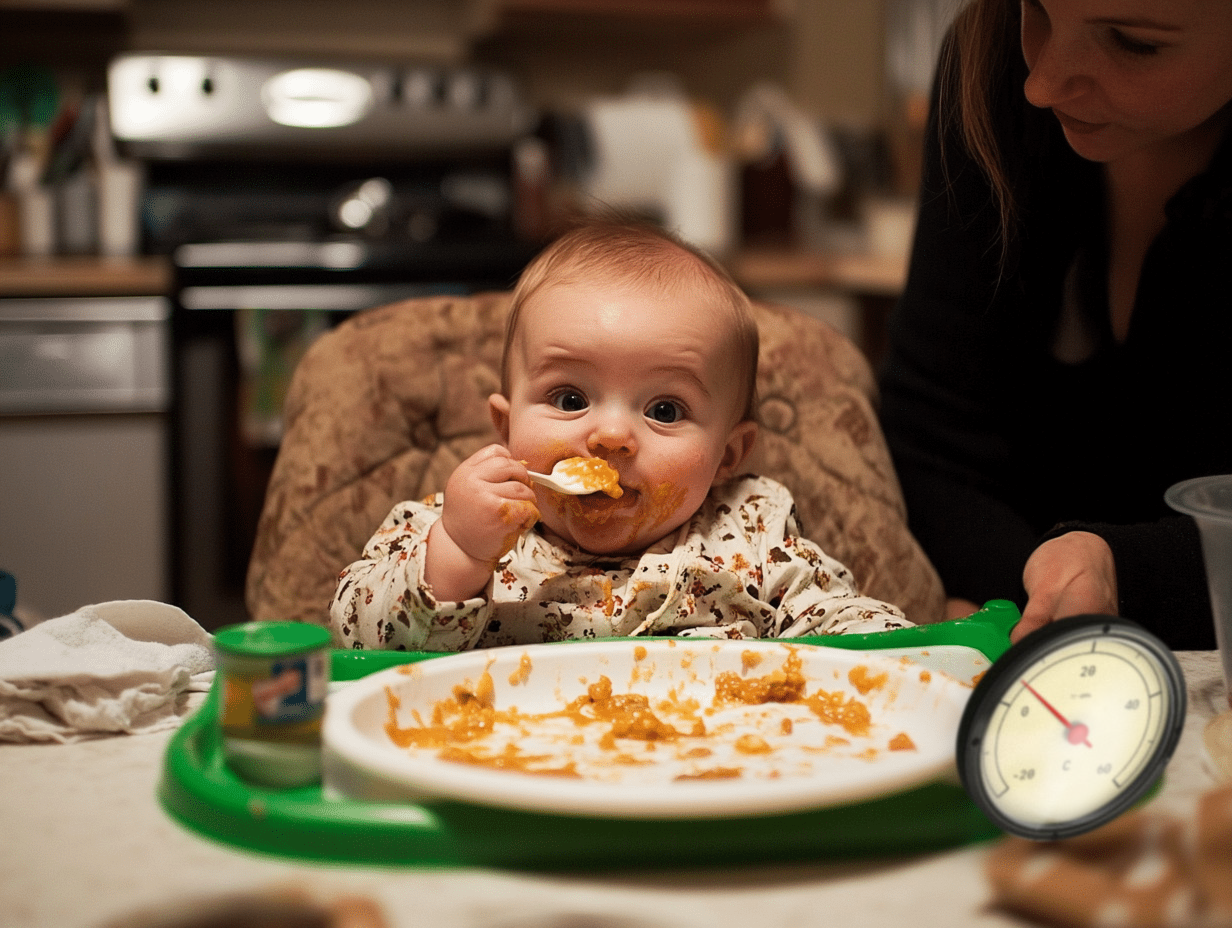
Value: 5°C
